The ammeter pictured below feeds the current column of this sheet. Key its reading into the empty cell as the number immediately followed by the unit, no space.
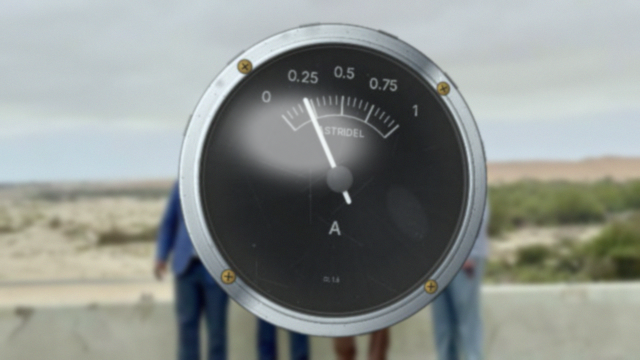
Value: 0.2A
